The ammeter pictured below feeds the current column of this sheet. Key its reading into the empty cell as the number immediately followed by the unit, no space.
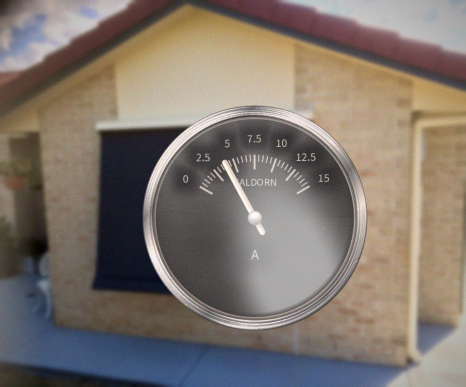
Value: 4A
